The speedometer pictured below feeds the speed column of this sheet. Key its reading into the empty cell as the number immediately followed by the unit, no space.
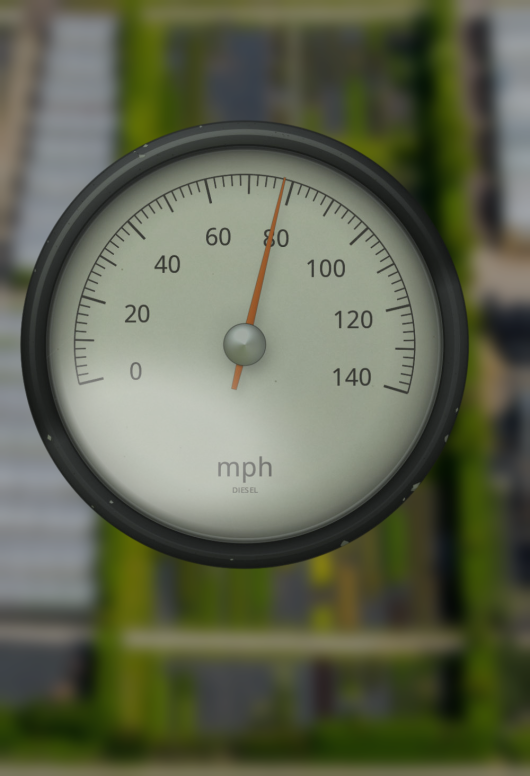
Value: 78mph
